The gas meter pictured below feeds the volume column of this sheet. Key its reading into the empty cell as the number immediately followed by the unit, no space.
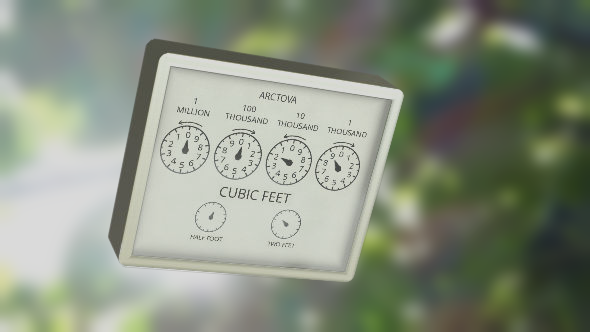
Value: 1900ft³
